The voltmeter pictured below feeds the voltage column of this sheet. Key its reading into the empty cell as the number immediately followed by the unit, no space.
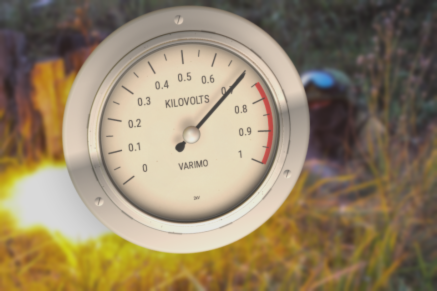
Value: 0.7kV
